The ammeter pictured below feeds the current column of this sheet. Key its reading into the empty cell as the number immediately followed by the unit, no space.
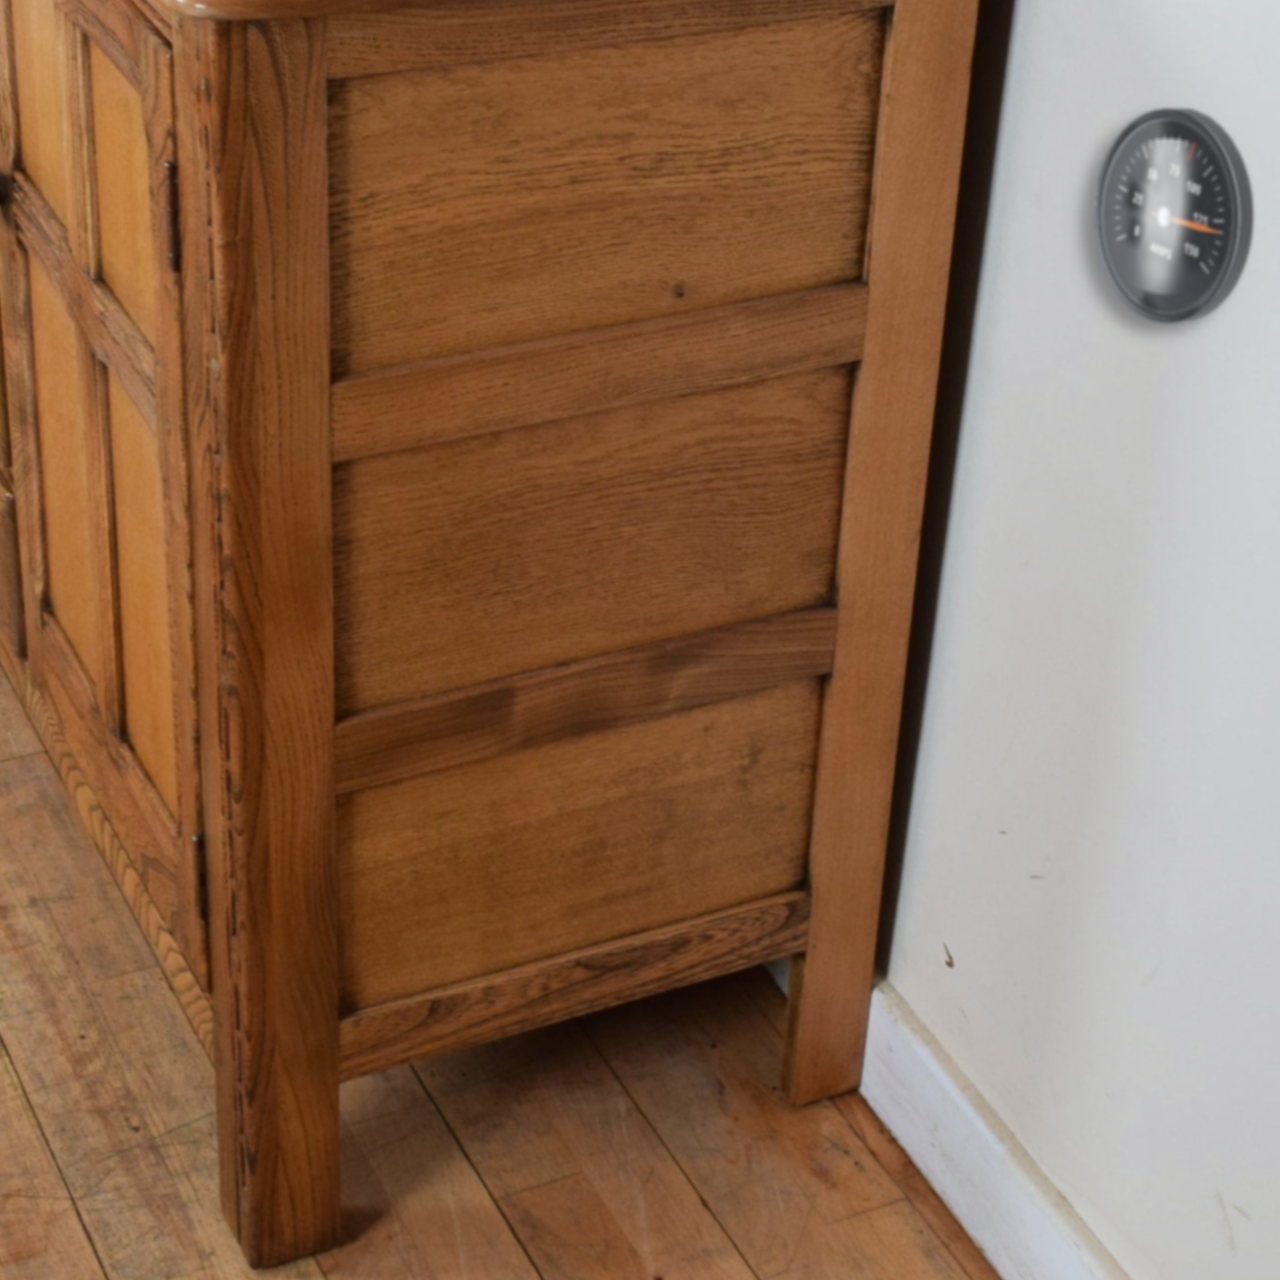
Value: 130A
